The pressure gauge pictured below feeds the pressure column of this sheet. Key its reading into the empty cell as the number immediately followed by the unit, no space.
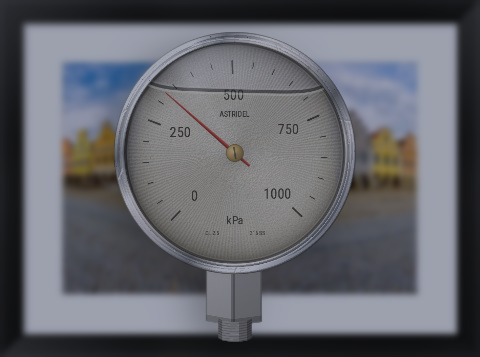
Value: 325kPa
